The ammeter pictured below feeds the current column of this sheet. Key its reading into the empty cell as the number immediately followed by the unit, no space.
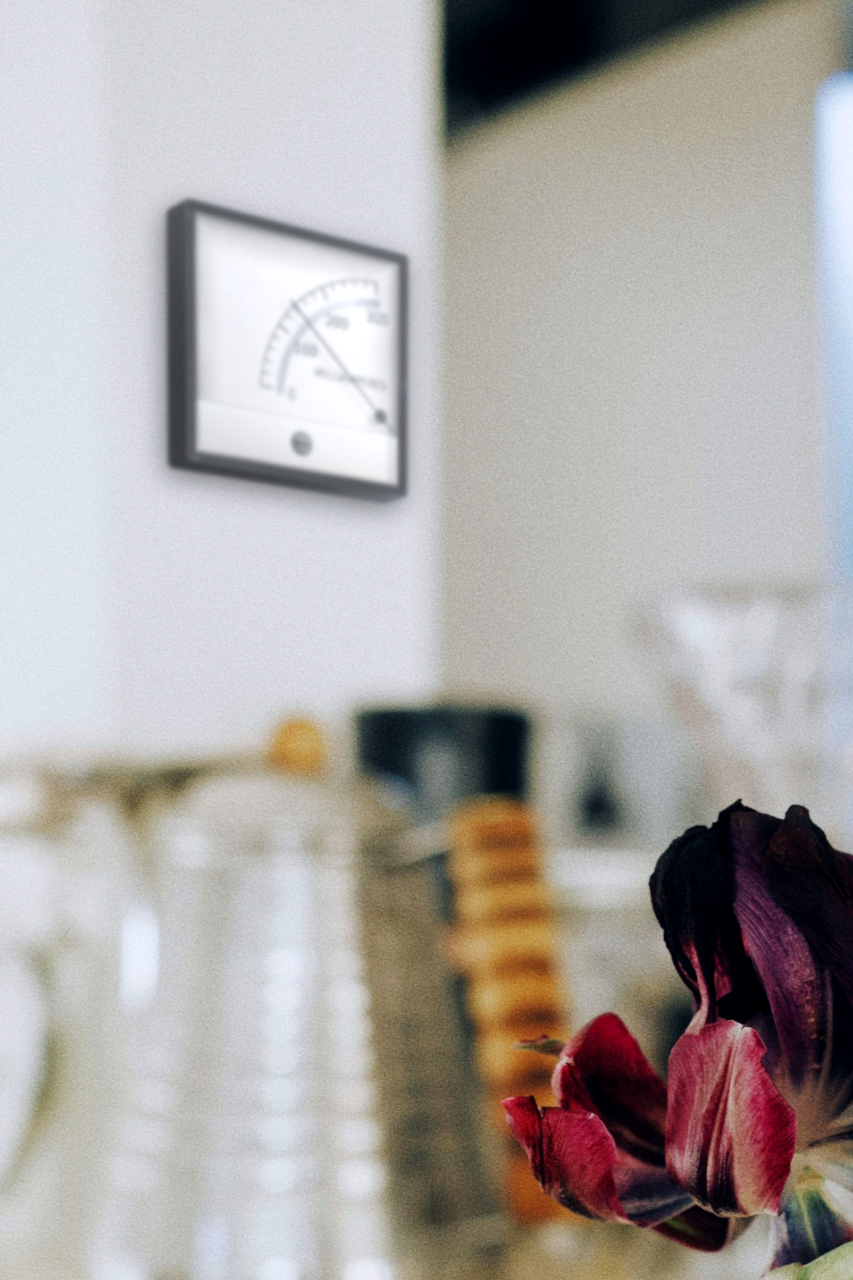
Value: 140mA
